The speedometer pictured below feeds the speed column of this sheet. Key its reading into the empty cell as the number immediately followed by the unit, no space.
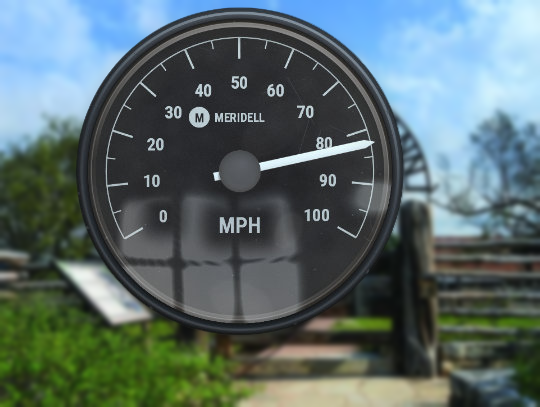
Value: 82.5mph
